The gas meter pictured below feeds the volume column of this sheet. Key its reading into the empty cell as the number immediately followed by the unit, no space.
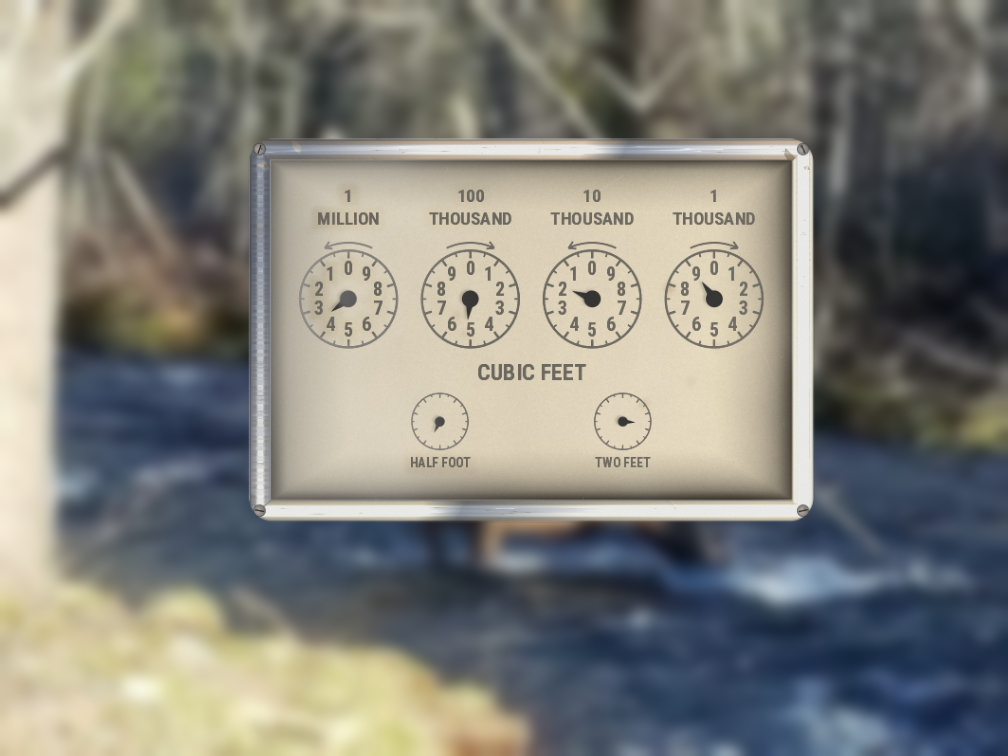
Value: 351900ft³
